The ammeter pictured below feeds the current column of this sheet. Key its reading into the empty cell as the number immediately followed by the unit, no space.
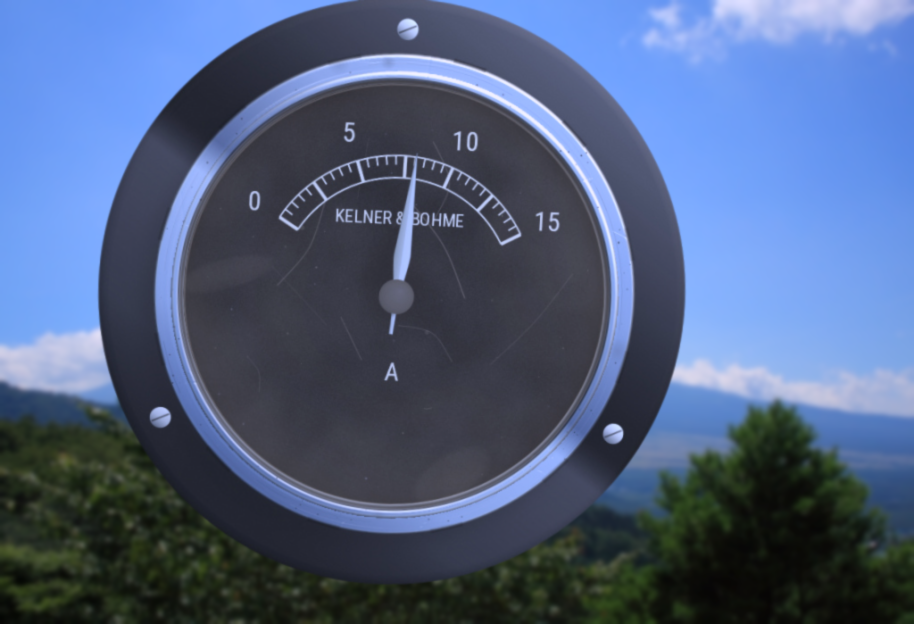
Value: 8A
